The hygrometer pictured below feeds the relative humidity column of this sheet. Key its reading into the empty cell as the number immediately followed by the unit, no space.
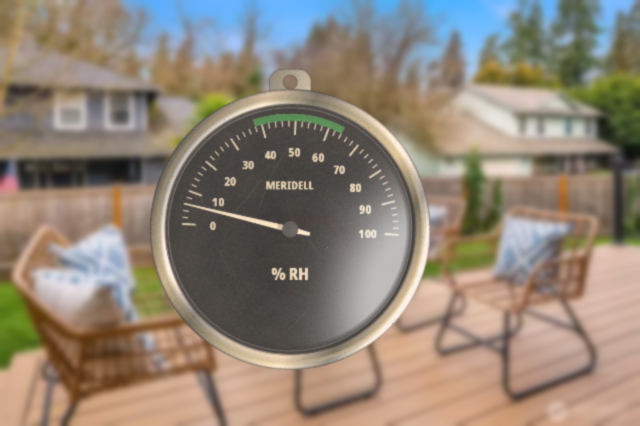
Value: 6%
